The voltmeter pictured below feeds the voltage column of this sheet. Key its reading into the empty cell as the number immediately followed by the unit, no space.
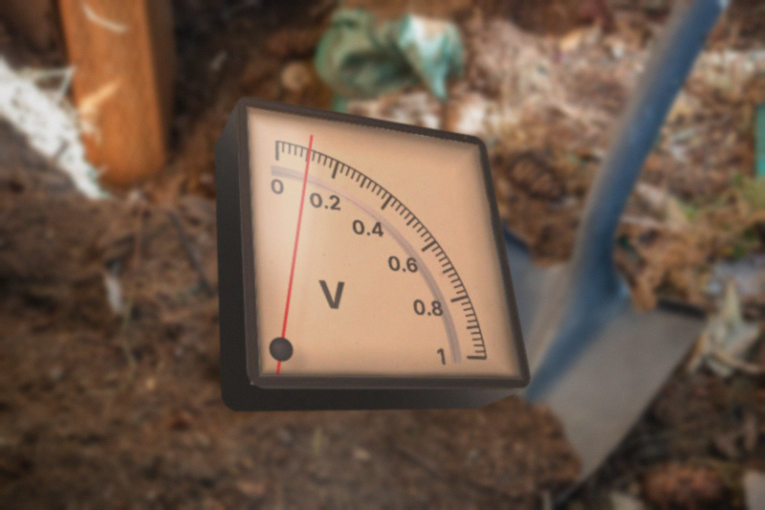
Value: 0.1V
